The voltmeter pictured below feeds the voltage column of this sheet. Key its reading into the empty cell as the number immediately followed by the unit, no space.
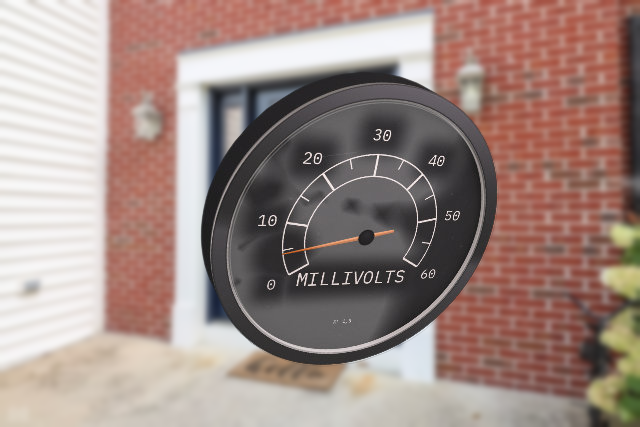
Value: 5mV
